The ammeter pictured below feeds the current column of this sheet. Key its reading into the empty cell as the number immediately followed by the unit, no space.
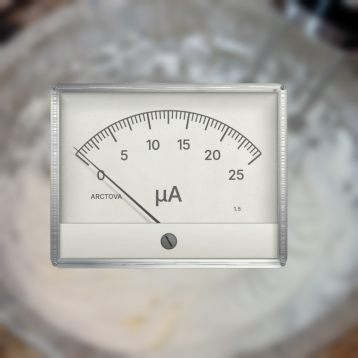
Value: 0.5µA
